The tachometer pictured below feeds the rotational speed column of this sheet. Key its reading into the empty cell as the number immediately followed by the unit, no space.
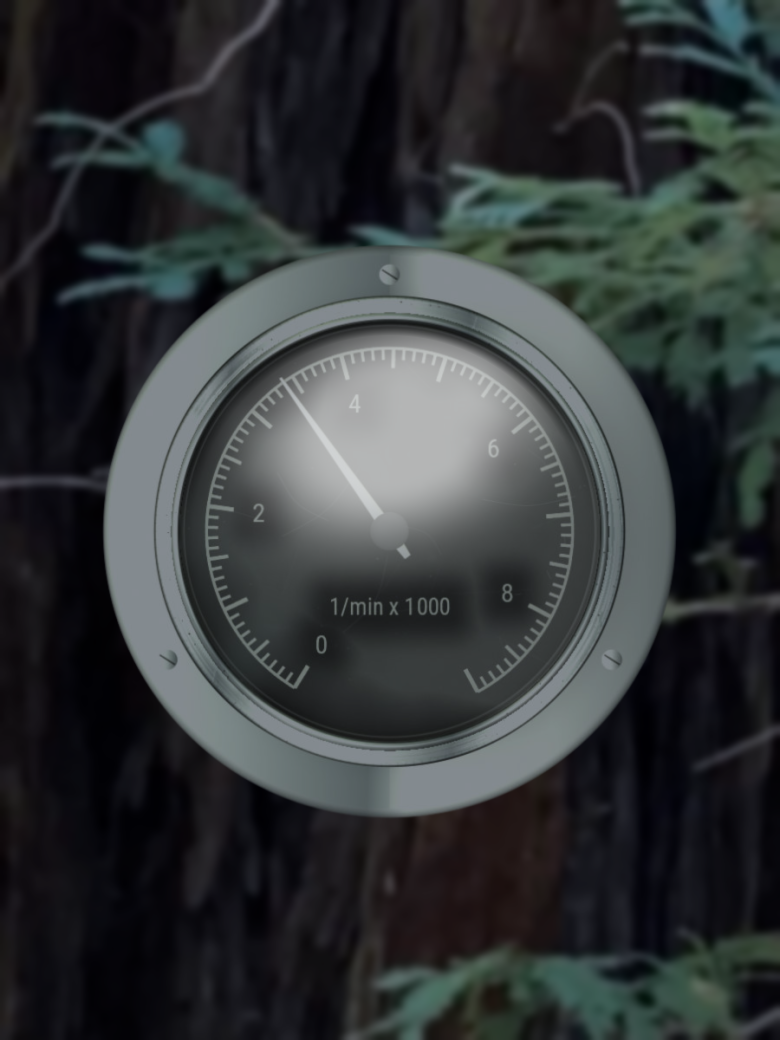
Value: 3400rpm
